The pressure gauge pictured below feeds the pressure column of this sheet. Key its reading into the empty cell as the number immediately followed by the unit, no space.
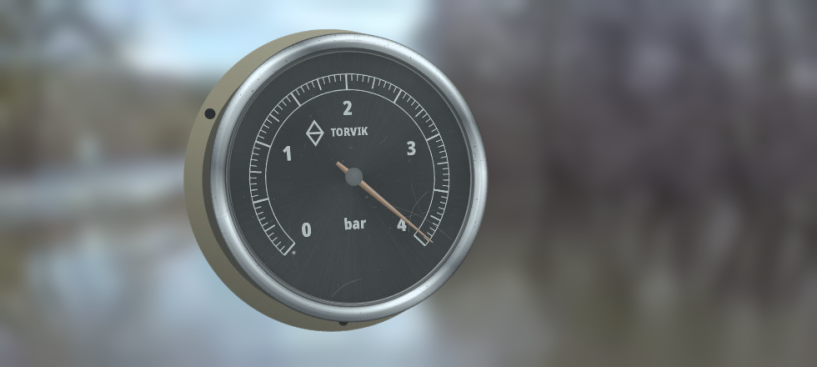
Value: 3.95bar
